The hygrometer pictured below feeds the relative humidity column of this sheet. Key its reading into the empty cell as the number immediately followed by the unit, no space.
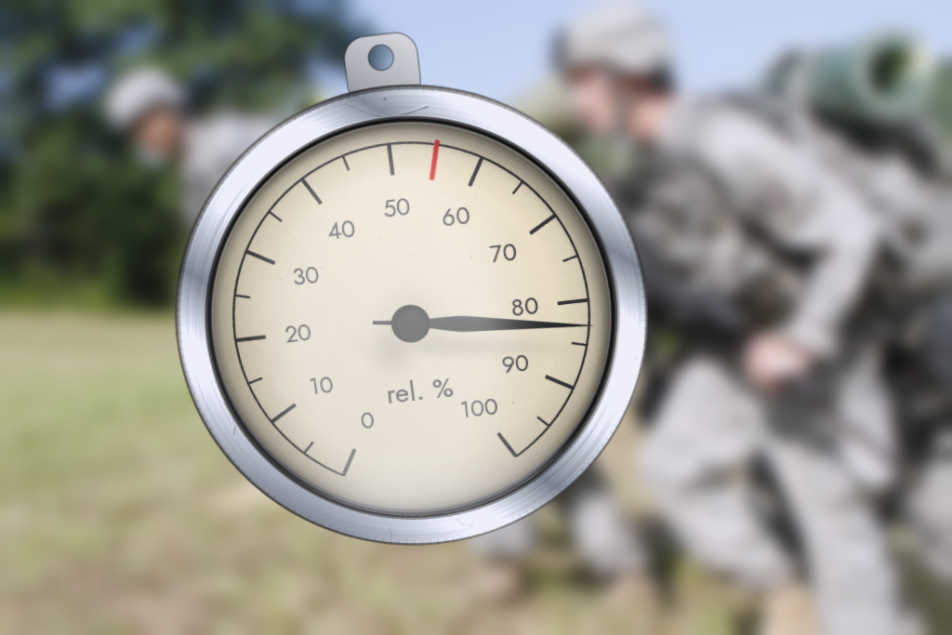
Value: 82.5%
